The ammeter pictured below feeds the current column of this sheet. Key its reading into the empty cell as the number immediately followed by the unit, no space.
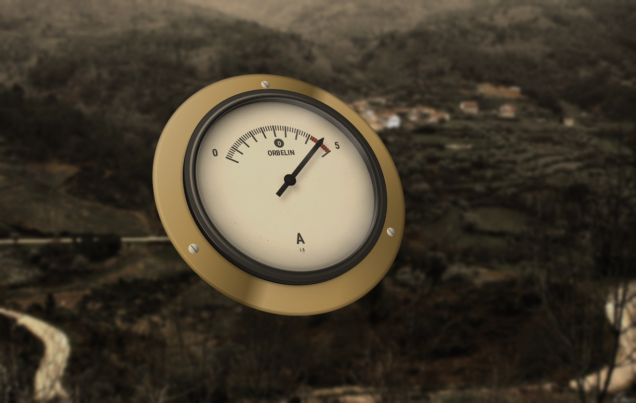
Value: 4.5A
